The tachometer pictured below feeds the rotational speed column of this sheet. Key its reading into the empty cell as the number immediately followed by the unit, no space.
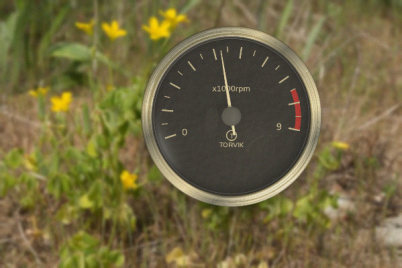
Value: 4250rpm
